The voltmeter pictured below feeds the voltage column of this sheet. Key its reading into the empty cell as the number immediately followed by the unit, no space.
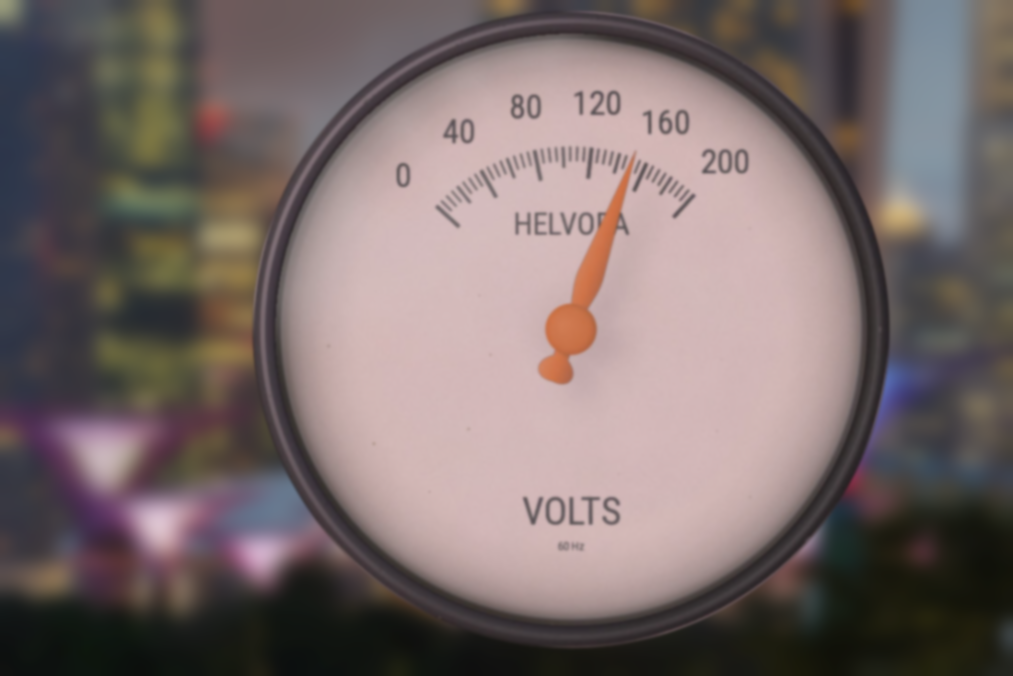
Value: 150V
